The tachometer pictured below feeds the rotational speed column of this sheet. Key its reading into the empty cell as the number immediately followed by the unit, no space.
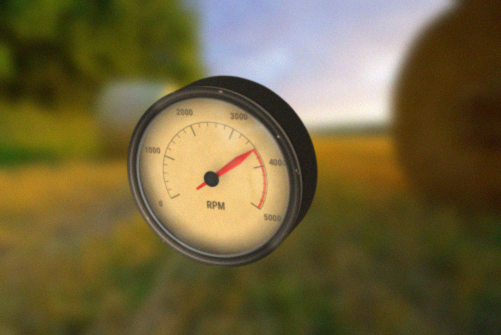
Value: 3600rpm
